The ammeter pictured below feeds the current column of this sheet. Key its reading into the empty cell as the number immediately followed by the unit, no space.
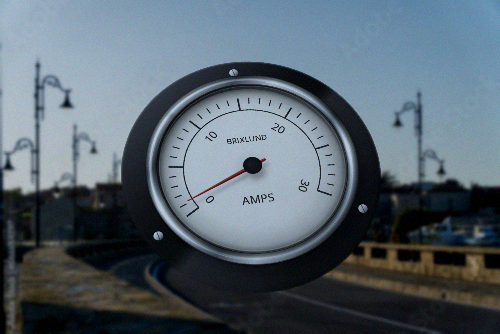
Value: 1A
